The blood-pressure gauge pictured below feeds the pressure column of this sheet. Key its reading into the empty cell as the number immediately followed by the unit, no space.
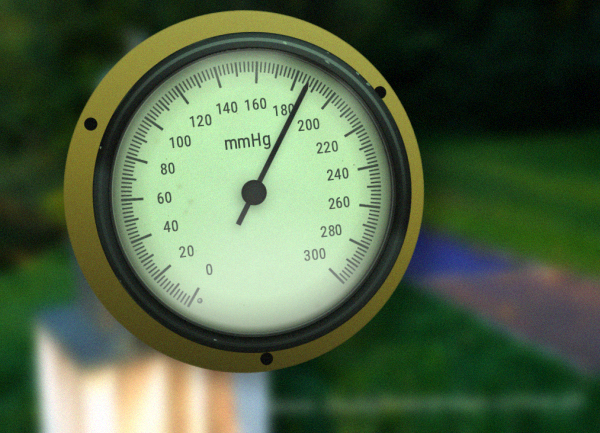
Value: 186mmHg
